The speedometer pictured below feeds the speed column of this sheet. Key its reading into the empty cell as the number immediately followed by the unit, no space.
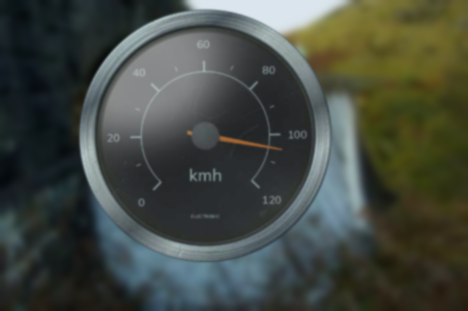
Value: 105km/h
